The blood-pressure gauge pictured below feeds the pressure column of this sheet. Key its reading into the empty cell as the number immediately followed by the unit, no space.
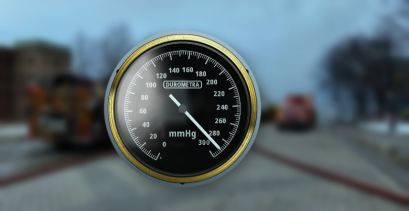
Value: 290mmHg
